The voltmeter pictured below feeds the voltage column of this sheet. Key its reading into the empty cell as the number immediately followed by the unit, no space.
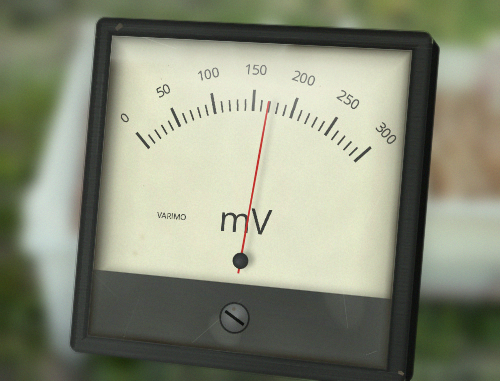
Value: 170mV
